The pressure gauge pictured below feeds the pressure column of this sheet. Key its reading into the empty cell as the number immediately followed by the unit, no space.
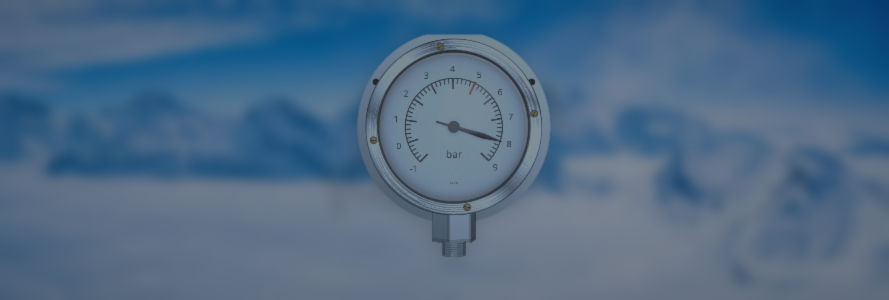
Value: 8bar
